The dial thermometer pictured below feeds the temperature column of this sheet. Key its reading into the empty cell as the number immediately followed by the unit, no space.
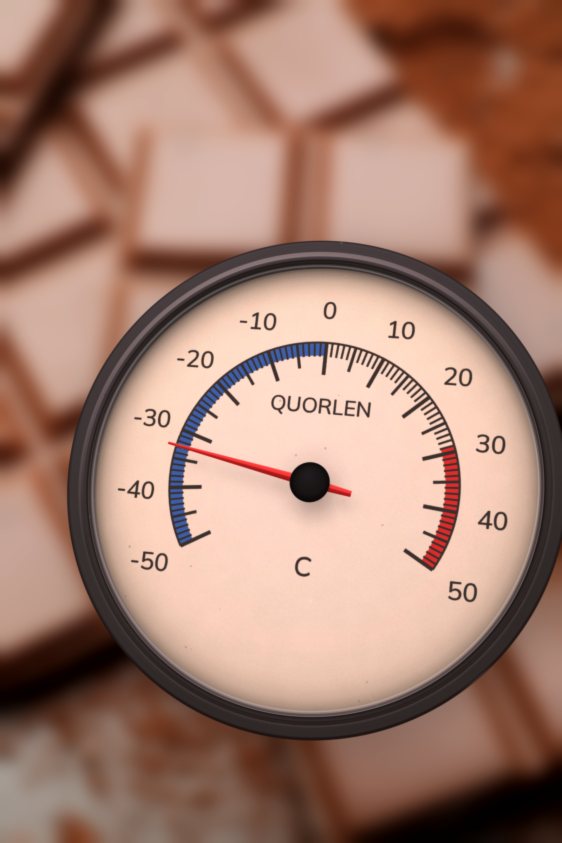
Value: -33°C
